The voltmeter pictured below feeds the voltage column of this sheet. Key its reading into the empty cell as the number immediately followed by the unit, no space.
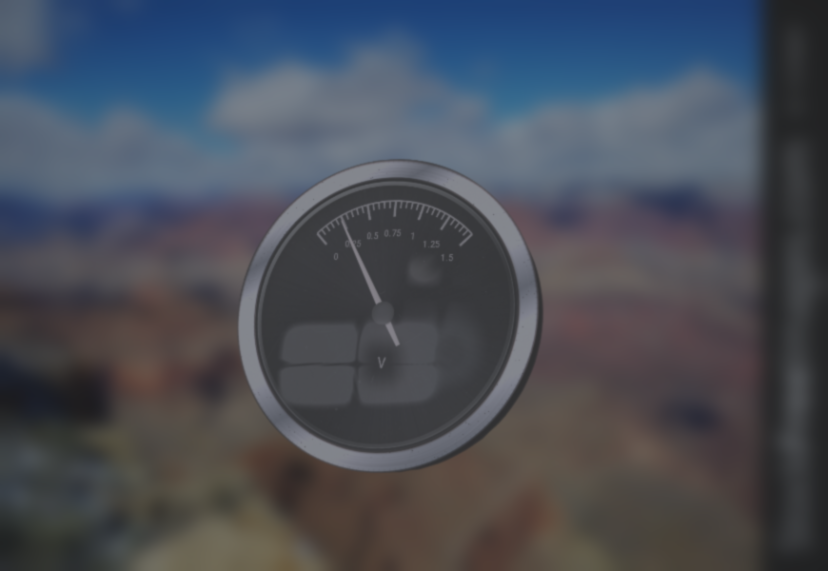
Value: 0.25V
